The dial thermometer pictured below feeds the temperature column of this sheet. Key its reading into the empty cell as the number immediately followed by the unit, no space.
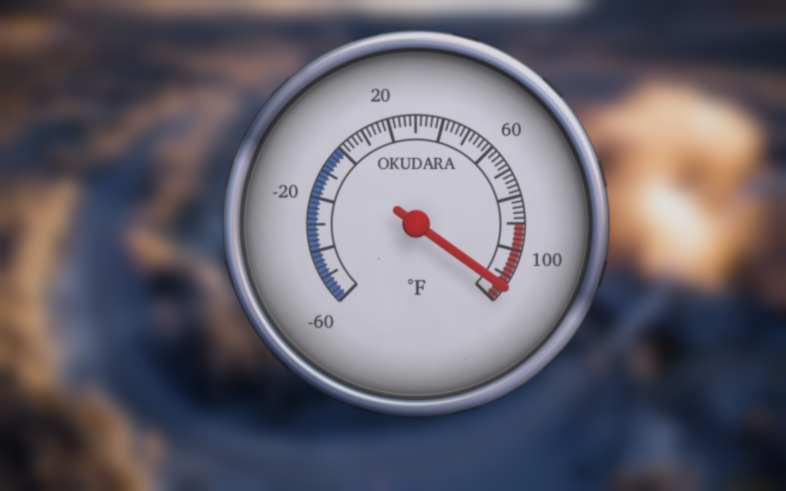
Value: 114°F
